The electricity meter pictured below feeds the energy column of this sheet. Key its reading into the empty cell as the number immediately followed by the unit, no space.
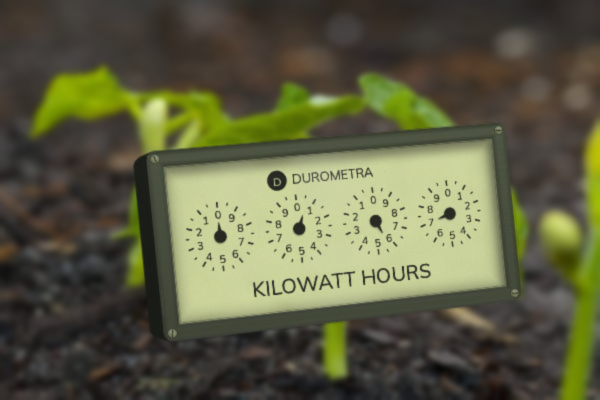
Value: 57kWh
